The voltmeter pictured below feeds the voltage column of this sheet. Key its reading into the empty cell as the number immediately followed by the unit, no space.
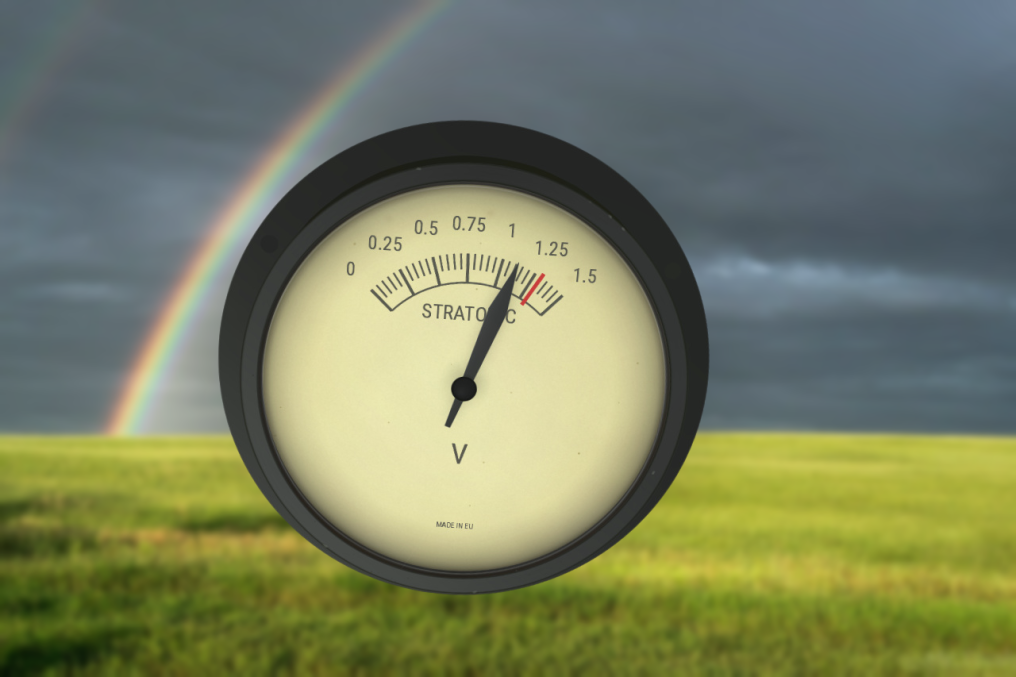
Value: 1.1V
